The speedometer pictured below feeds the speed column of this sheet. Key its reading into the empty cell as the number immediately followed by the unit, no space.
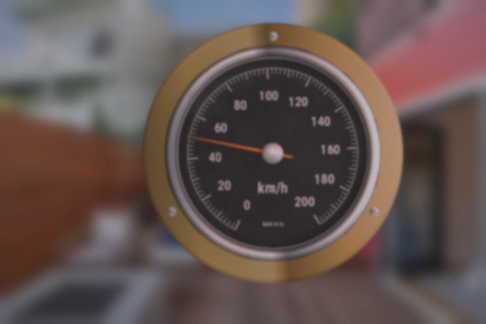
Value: 50km/h
